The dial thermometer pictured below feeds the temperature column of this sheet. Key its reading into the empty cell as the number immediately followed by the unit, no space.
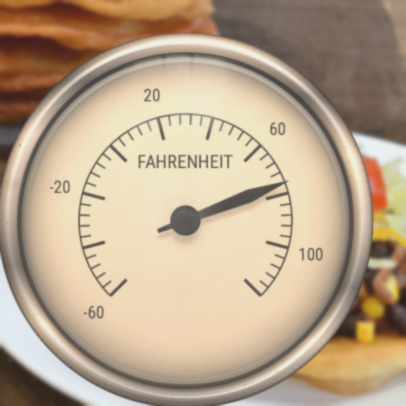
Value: 76°F
